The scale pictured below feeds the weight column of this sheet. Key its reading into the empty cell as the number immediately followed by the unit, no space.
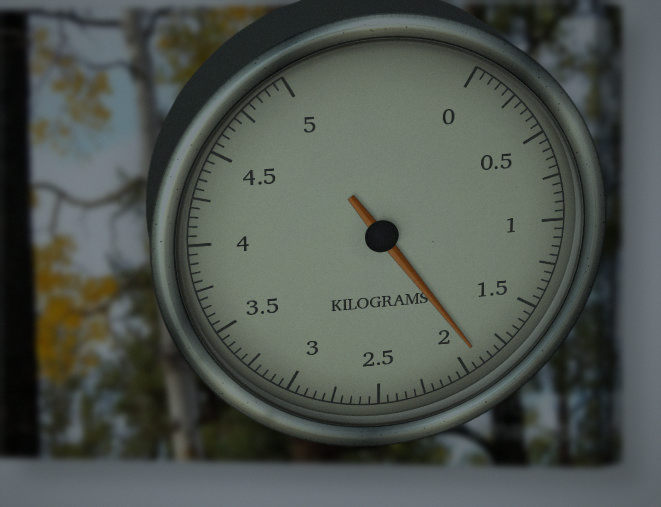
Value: 1.9kg
